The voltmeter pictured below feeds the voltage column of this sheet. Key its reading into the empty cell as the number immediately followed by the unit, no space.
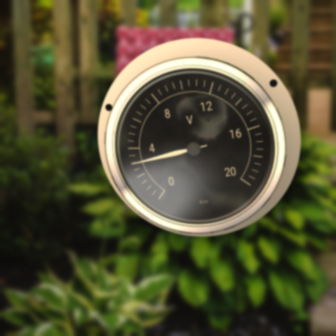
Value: 3V
